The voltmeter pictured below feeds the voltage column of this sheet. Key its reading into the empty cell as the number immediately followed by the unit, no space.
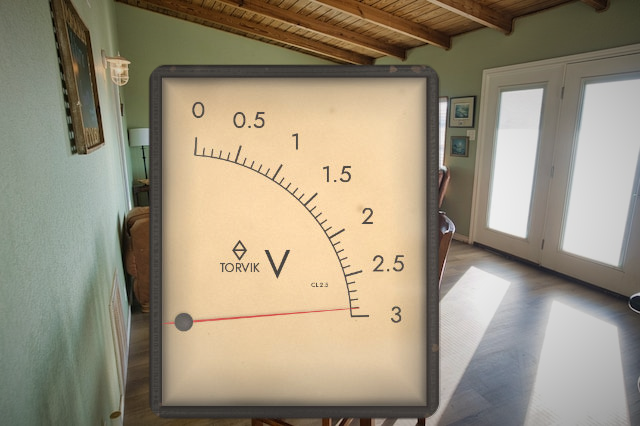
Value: 2.9V
